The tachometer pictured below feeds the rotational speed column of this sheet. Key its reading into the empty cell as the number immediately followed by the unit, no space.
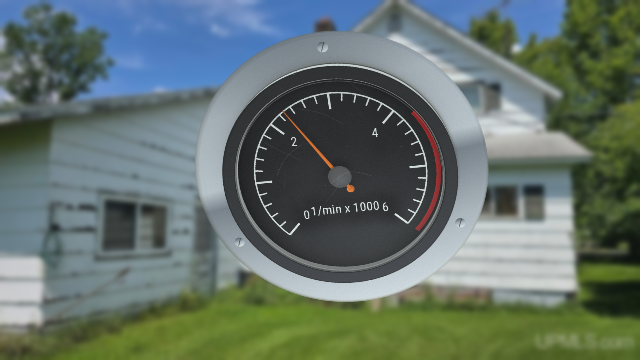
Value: 2300rpm
